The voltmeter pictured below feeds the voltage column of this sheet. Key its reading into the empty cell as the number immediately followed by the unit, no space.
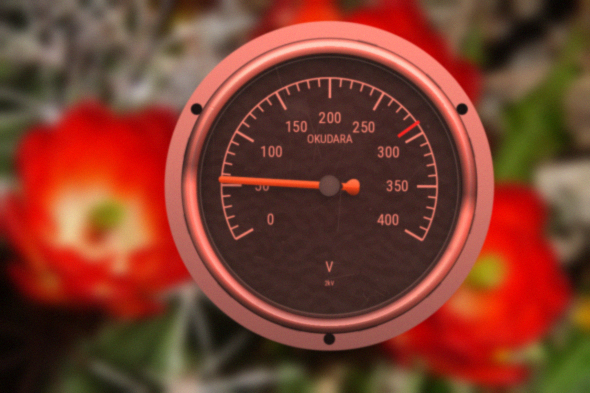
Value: 55V
